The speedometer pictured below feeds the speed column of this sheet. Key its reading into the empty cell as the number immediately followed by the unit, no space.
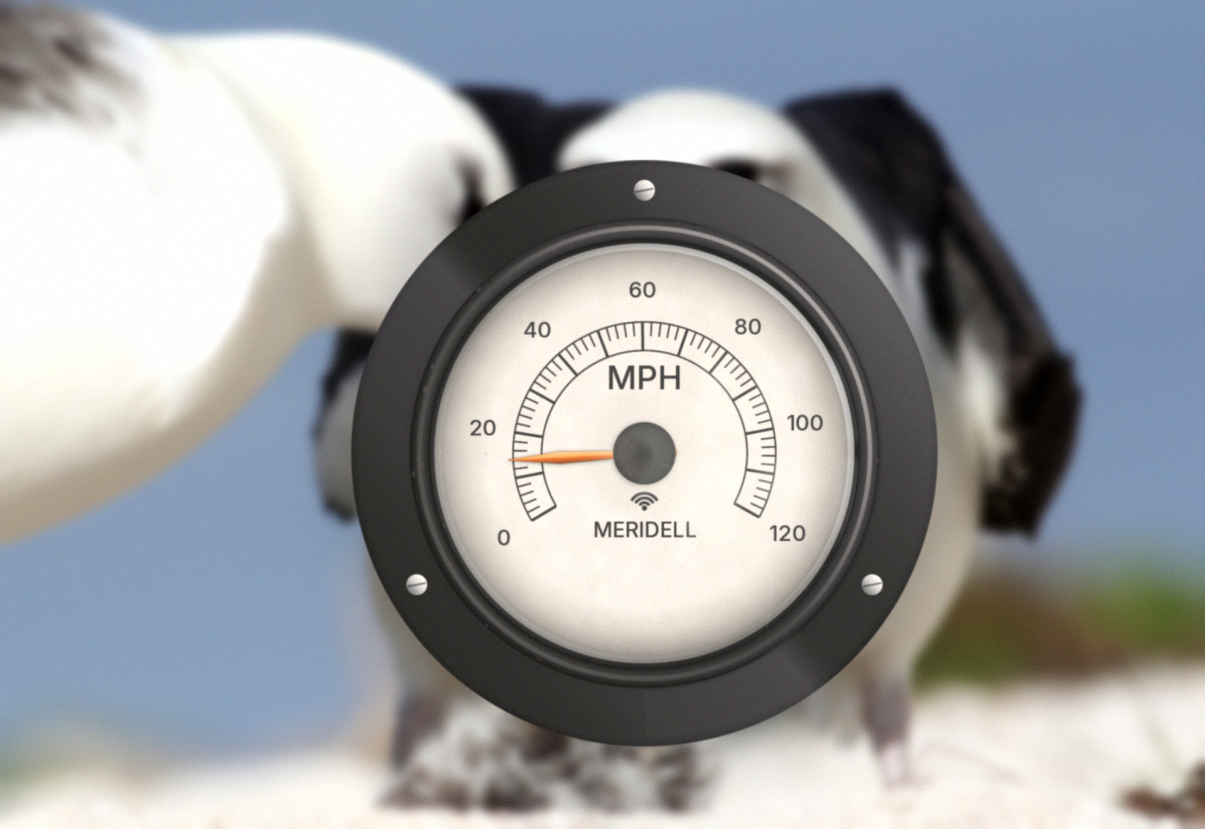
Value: 14mph
